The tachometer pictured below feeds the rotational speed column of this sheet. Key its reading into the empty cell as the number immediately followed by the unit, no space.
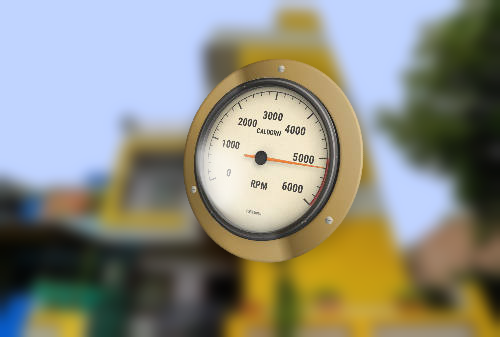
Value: 5200rpm
